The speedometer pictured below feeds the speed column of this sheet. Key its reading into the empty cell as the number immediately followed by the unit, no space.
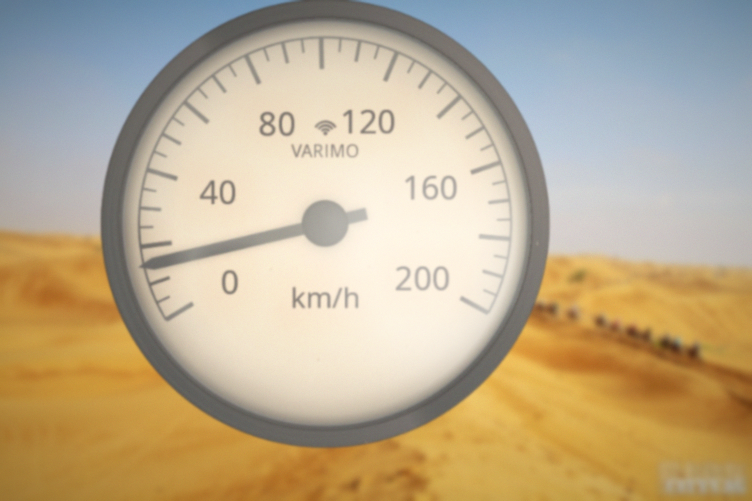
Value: 15km/h
